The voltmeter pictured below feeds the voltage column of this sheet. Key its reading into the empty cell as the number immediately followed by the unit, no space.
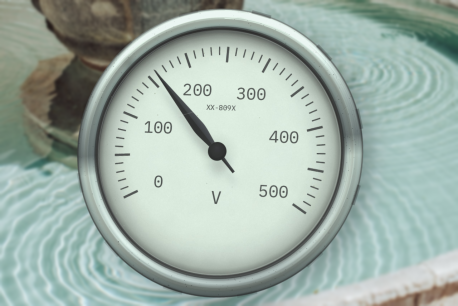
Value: 160V
